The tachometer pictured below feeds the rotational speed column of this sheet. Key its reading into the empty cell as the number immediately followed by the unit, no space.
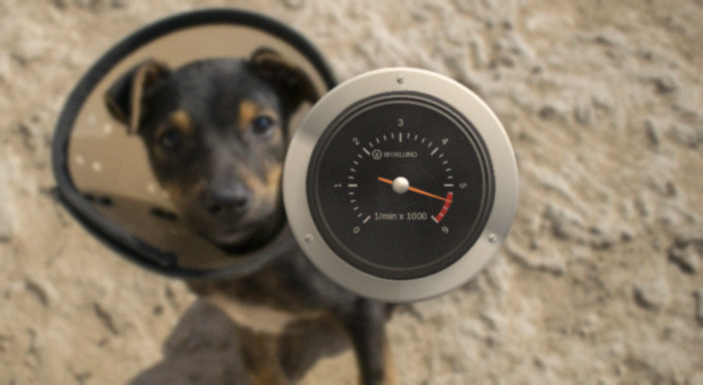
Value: 5400rpm
